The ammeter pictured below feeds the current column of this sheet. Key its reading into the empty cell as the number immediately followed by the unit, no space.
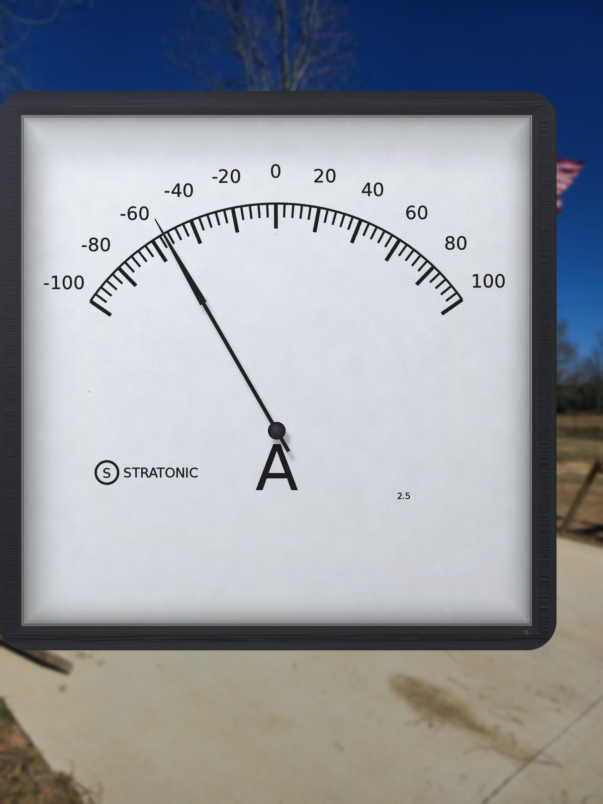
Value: -54A
